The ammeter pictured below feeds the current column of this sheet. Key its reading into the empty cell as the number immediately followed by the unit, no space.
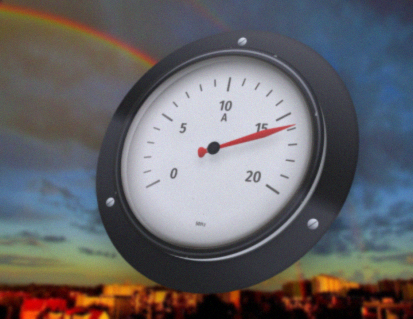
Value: 16A
